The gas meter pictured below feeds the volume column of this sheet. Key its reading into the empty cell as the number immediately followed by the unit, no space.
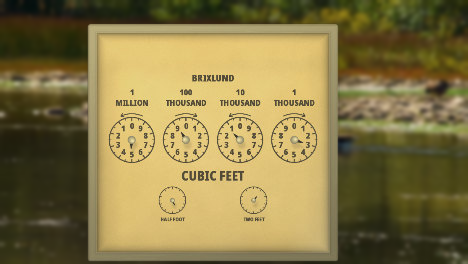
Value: 491300ft³
